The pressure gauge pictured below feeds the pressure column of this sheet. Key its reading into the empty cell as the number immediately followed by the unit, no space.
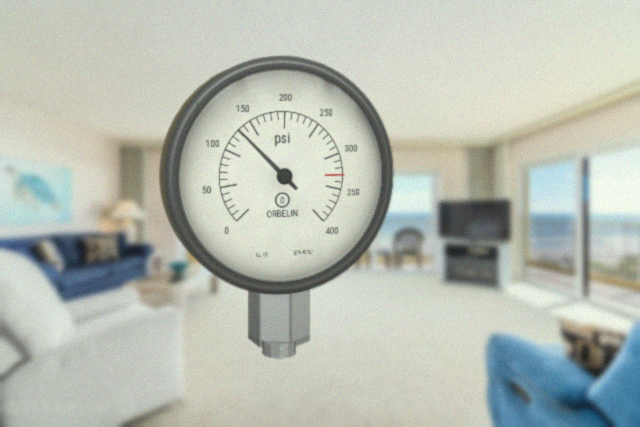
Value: 130psi
